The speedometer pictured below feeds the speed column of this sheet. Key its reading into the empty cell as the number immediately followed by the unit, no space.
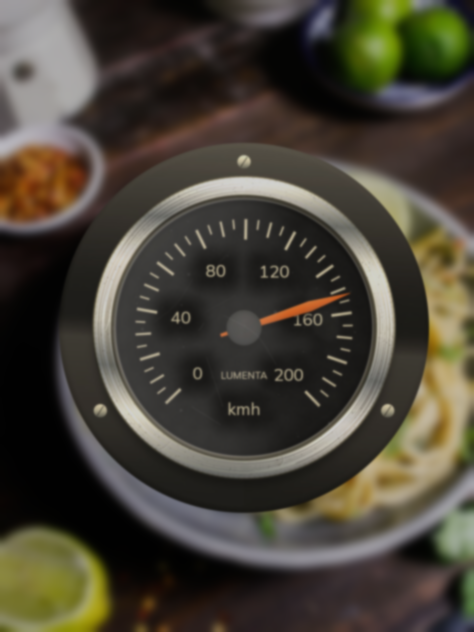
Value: 152.5km/h
